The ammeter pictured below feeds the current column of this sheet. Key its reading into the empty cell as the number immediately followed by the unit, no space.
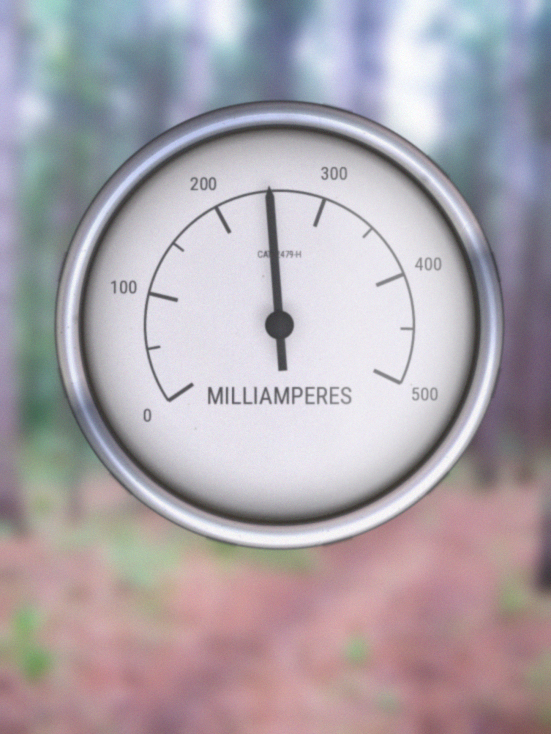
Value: 250mA
